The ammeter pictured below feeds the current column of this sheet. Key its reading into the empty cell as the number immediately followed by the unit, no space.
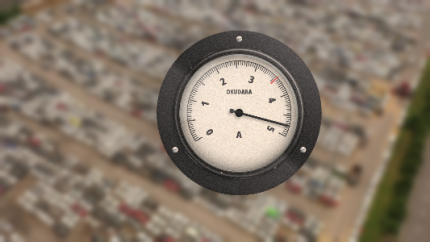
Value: 4.75A
